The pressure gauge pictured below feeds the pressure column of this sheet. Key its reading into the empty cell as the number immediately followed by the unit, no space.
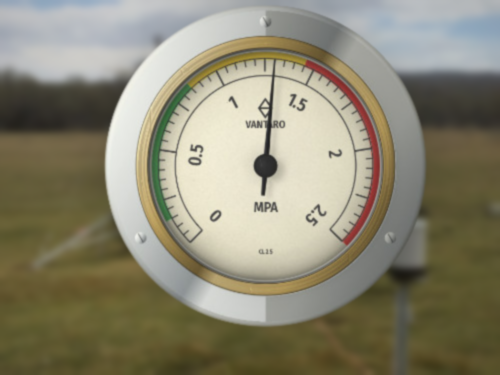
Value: 1.3MPa
